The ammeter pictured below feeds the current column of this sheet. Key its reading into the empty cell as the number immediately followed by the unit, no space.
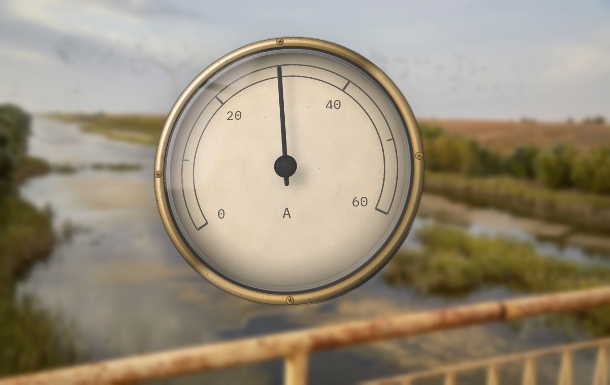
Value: 30A
